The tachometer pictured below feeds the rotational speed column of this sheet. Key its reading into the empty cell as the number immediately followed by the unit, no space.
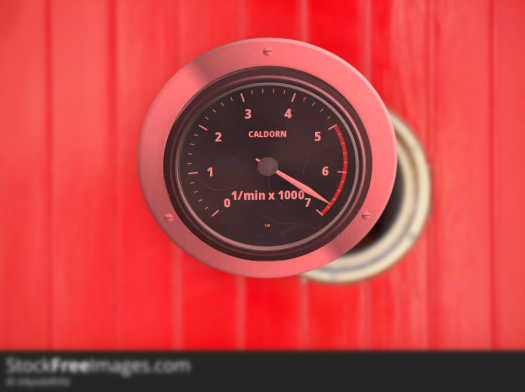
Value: 6700rpm
